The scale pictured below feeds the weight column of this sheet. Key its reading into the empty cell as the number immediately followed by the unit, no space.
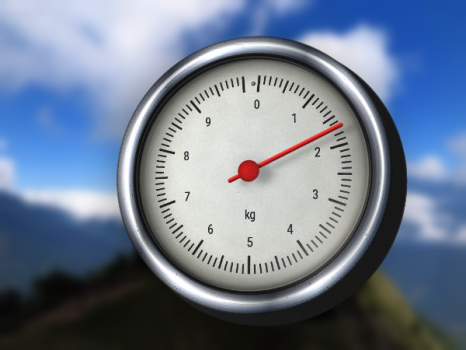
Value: 1.7kg
